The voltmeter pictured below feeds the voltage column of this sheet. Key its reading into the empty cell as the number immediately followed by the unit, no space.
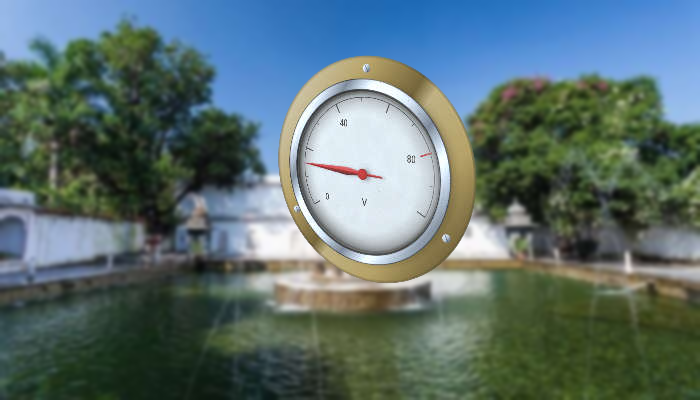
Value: 15V
